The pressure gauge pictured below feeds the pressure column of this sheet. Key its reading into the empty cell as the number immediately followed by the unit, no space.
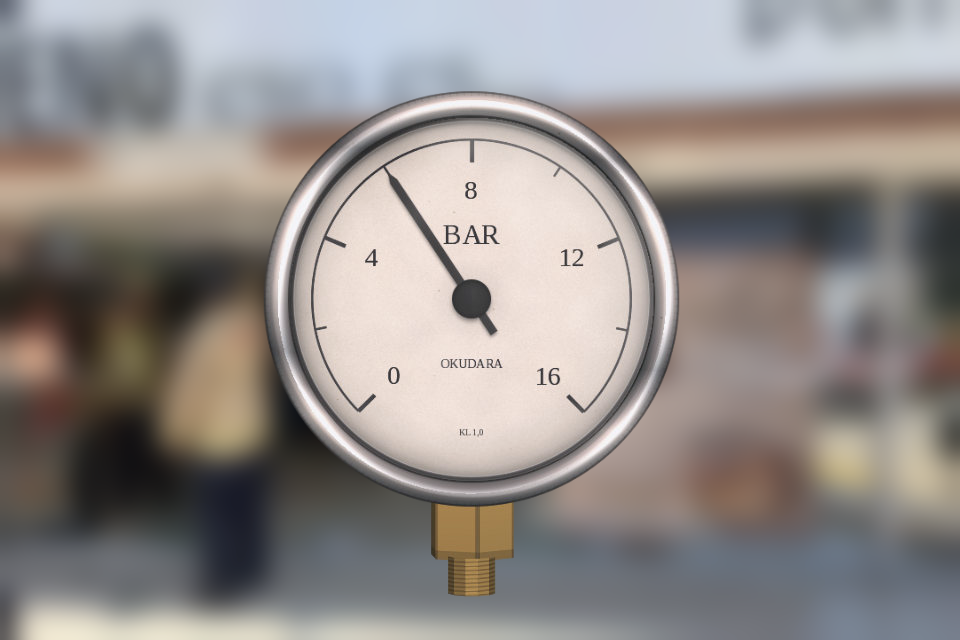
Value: 6bar
